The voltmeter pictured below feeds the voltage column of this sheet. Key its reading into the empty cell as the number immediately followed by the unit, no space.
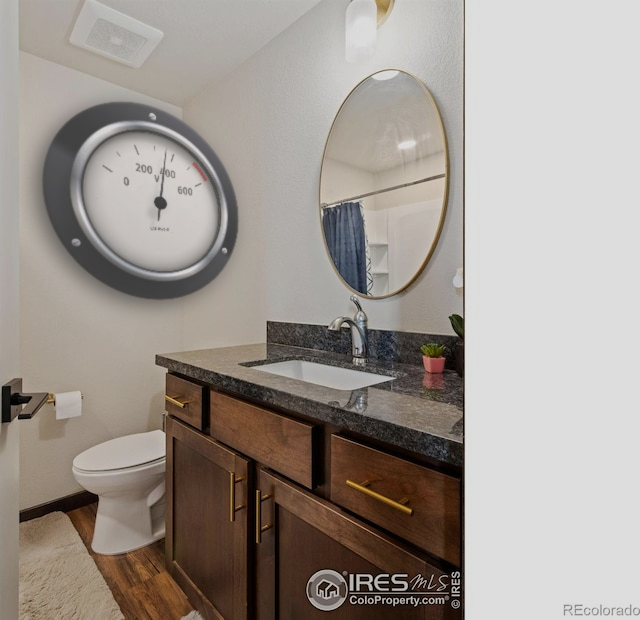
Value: 350V
